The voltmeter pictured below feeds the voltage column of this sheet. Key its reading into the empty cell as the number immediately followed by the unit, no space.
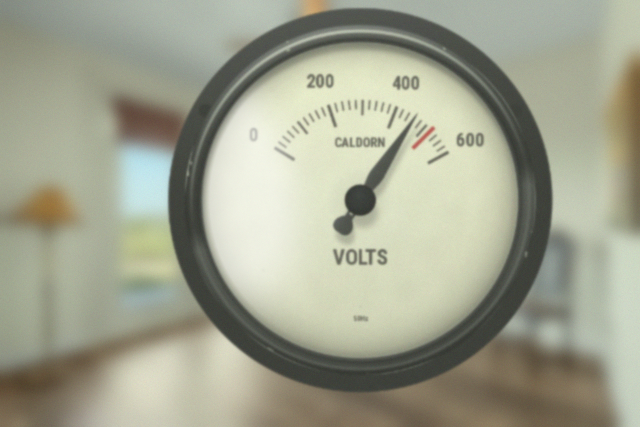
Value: 460V
